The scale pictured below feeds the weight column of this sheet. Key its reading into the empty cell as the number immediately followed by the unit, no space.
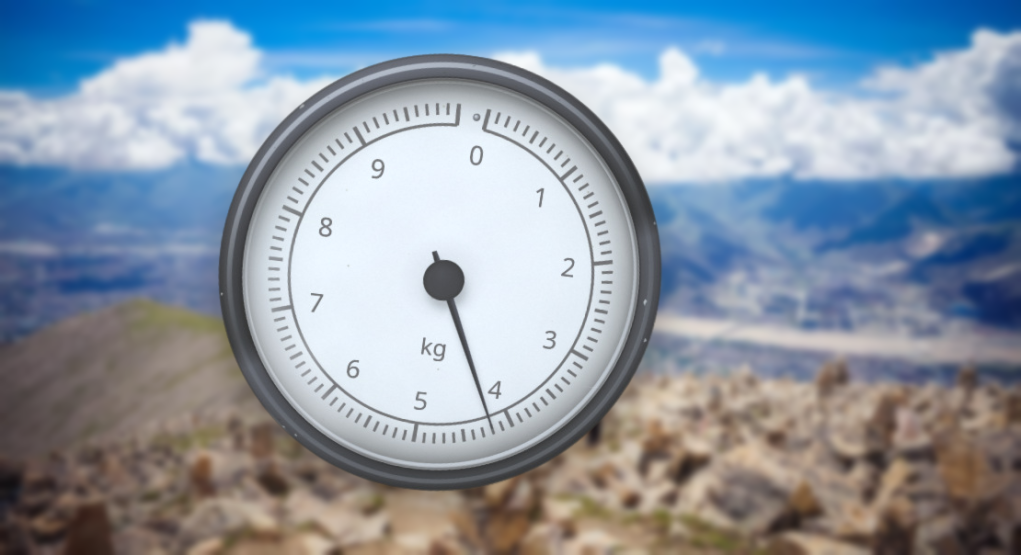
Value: 4.2kg
